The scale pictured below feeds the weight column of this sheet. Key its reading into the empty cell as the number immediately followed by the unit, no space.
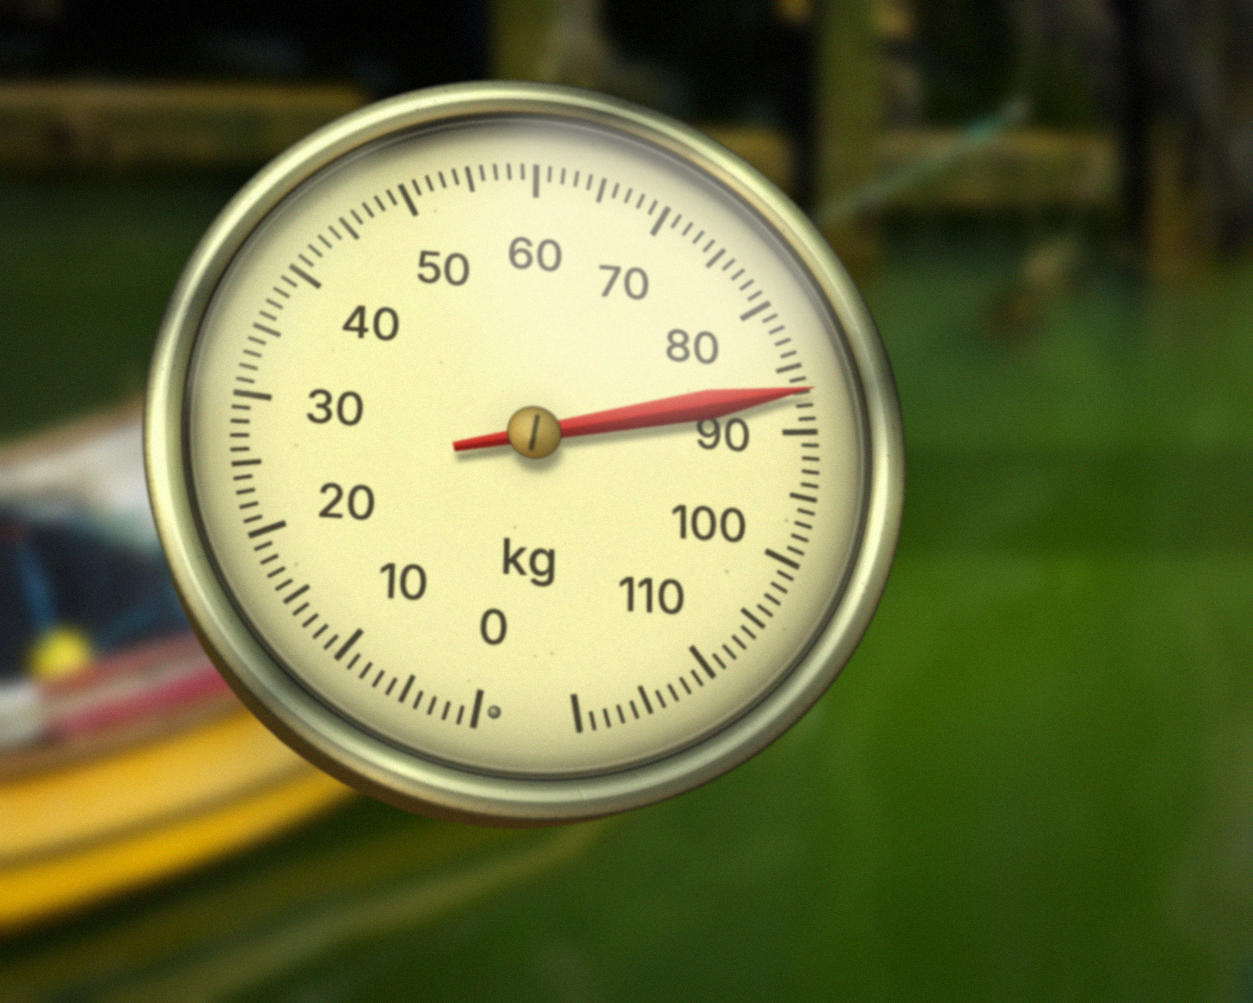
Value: 87kg
